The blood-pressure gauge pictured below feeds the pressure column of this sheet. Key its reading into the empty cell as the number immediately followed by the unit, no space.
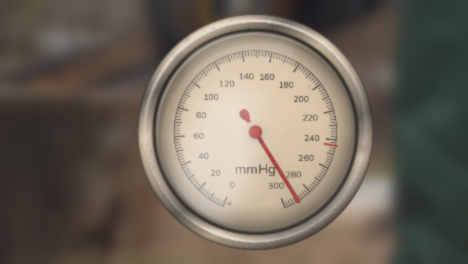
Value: 290mmHg
